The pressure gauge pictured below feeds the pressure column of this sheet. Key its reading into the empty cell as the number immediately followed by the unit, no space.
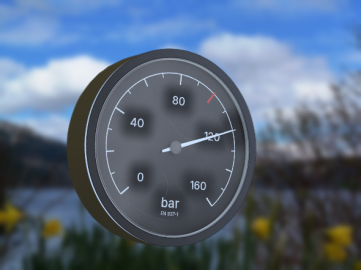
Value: 120bar
